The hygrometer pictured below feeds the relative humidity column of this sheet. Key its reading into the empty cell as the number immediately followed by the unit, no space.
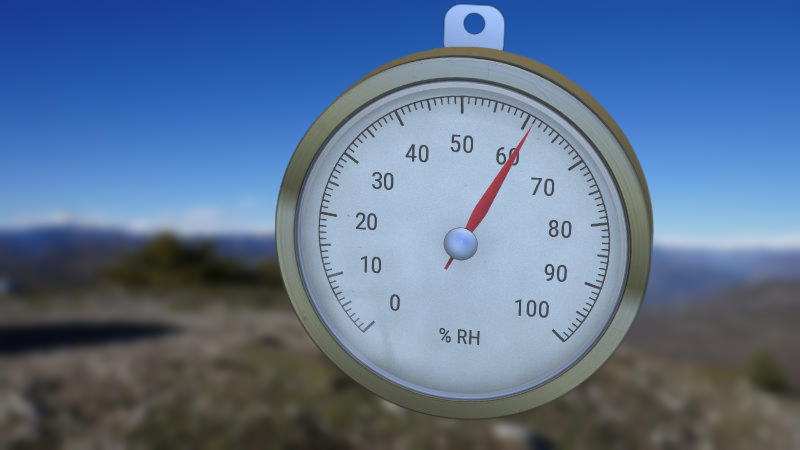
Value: 61%
